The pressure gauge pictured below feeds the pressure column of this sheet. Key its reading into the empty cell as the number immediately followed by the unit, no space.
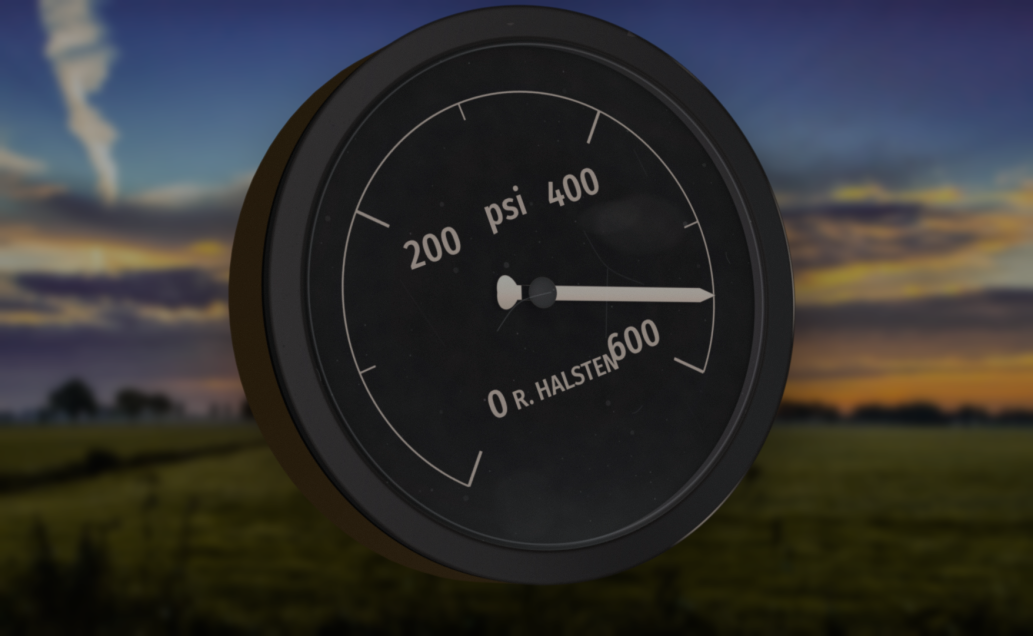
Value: 550psi
